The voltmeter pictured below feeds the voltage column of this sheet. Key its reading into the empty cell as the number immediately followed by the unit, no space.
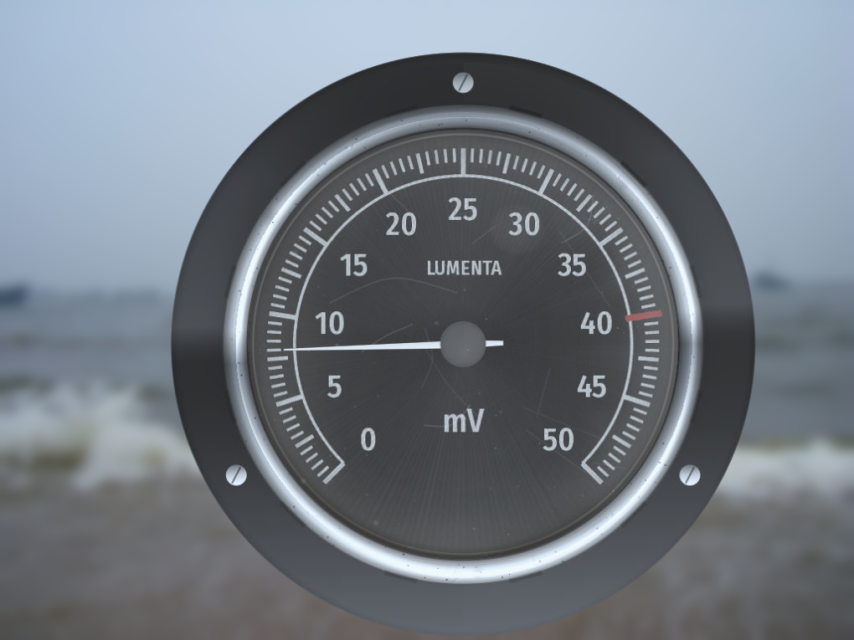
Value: 8mV
